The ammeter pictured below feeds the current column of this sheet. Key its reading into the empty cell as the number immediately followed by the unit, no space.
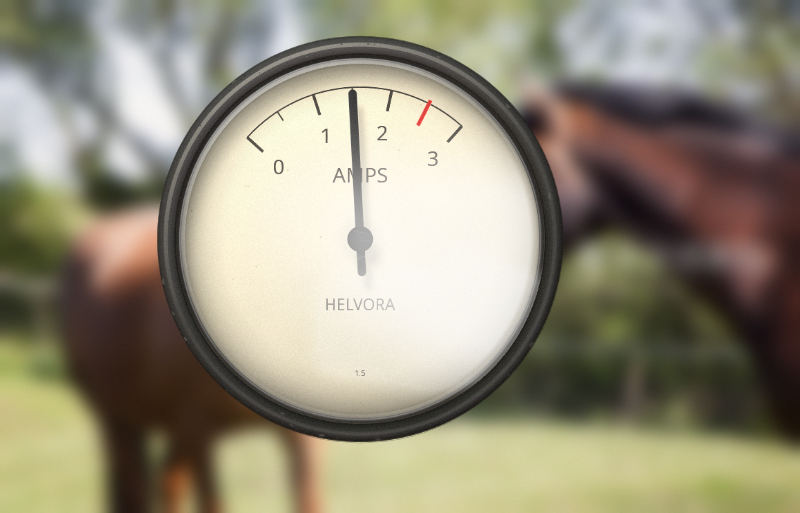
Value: 1.5A
